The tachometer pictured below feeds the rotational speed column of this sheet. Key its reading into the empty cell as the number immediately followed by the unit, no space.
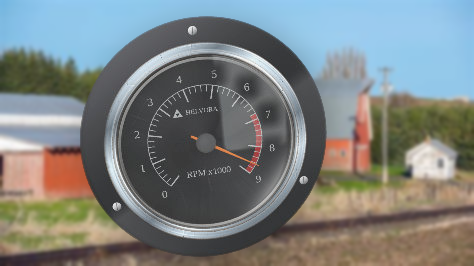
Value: 8600rpm
